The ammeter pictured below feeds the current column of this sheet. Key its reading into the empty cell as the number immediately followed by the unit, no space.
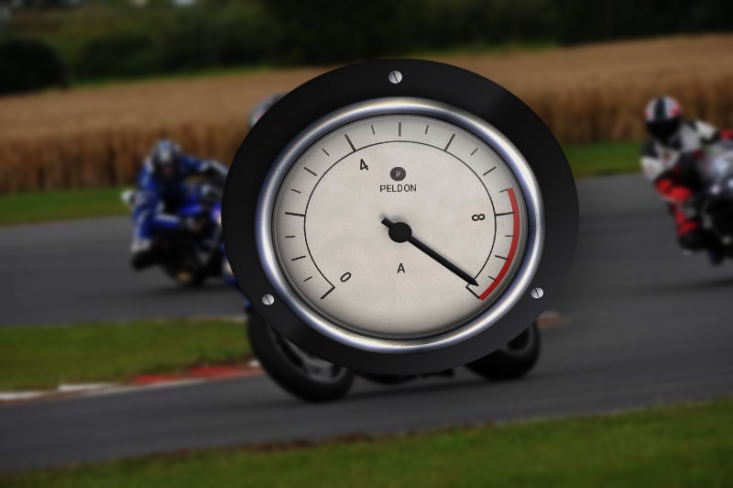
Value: 9.75A
